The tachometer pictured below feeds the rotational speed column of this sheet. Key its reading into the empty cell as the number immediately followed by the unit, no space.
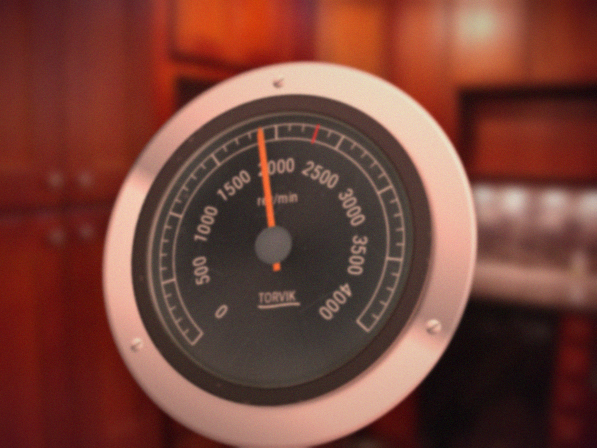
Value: 1900rpm
